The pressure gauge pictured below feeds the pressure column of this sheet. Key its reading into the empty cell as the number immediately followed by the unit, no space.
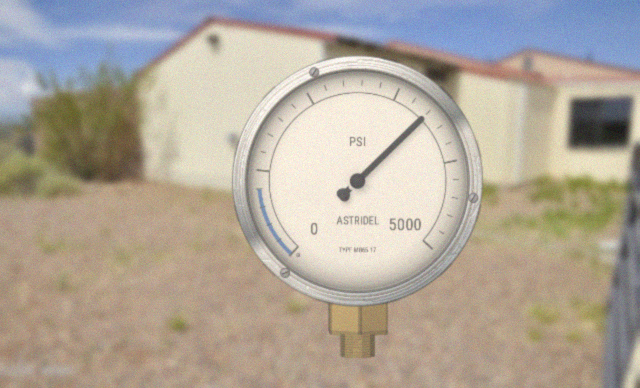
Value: 3400psi
